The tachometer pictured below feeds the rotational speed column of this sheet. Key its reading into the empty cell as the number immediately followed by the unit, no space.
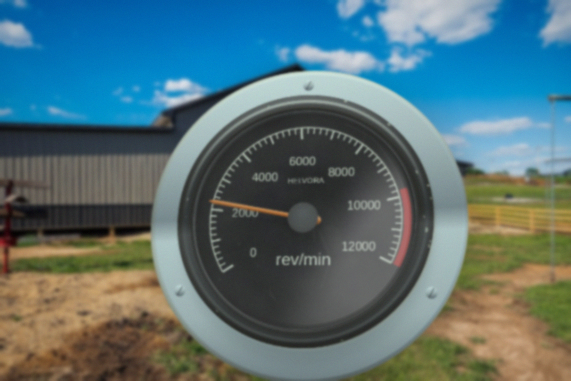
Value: 2200rpm
